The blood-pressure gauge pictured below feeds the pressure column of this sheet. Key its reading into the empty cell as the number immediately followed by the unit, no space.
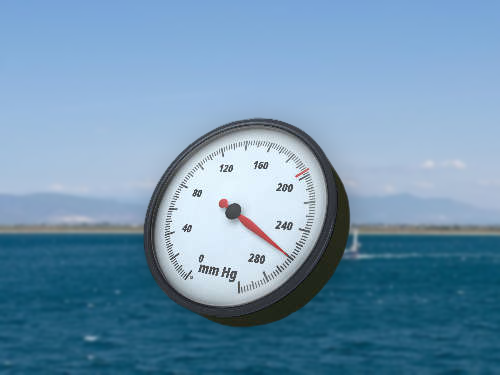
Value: 260mmHg
